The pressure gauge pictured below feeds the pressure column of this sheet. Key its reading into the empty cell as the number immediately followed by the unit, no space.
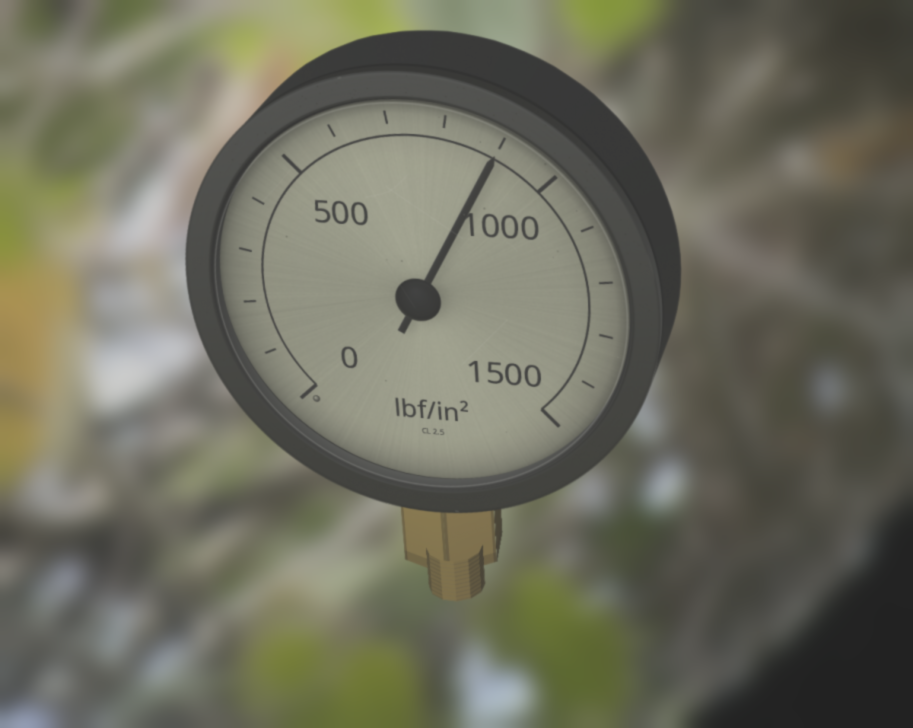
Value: 900psi
